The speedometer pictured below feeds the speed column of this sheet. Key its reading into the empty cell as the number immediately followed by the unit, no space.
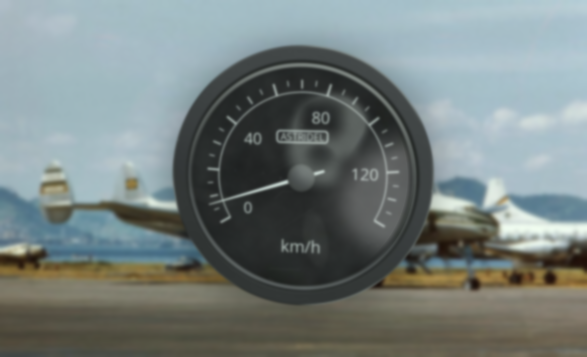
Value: 7.5km/h
